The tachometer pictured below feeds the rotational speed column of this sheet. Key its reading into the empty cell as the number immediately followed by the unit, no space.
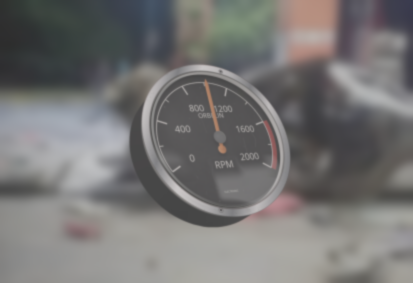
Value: 1000rpm
